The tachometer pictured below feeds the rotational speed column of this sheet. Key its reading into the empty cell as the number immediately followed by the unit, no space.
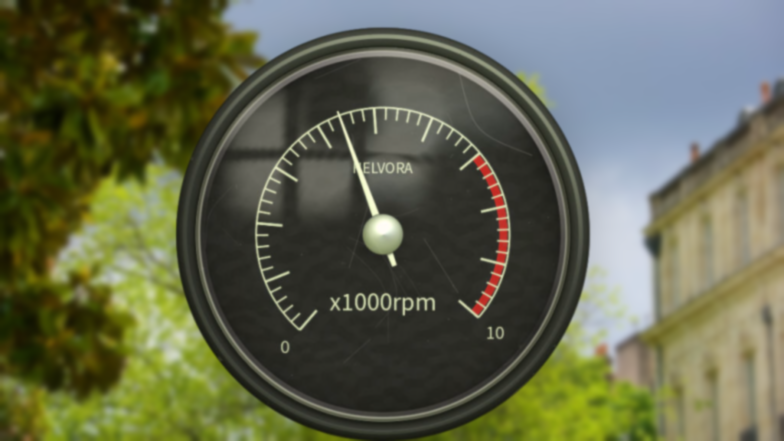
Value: 4400rpm
